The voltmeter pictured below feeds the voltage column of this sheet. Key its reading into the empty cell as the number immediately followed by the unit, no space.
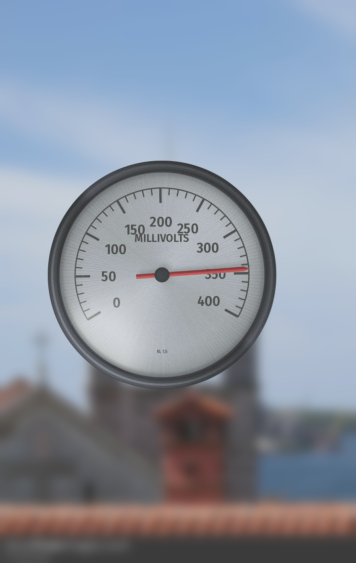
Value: 345mV
